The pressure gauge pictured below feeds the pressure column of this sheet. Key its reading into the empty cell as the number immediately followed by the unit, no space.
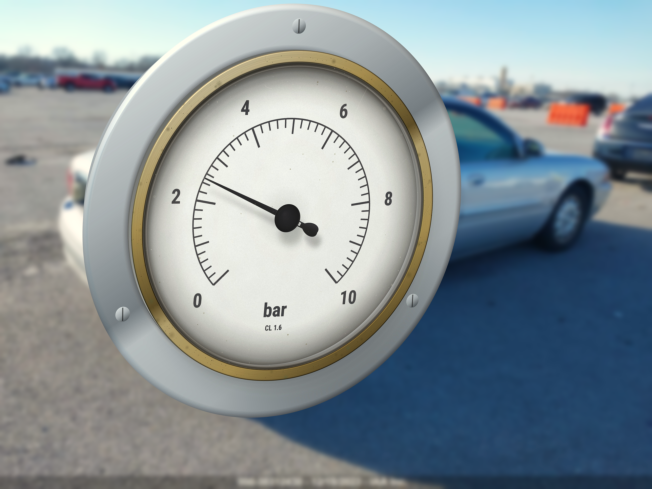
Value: 2.5bar
